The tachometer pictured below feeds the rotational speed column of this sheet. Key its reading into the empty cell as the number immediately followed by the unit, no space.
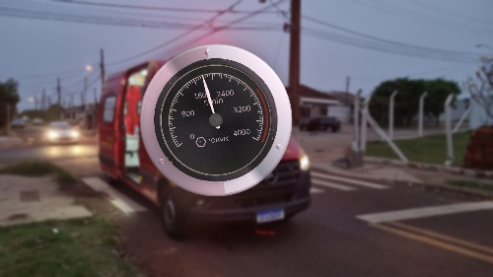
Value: 1800rpm
